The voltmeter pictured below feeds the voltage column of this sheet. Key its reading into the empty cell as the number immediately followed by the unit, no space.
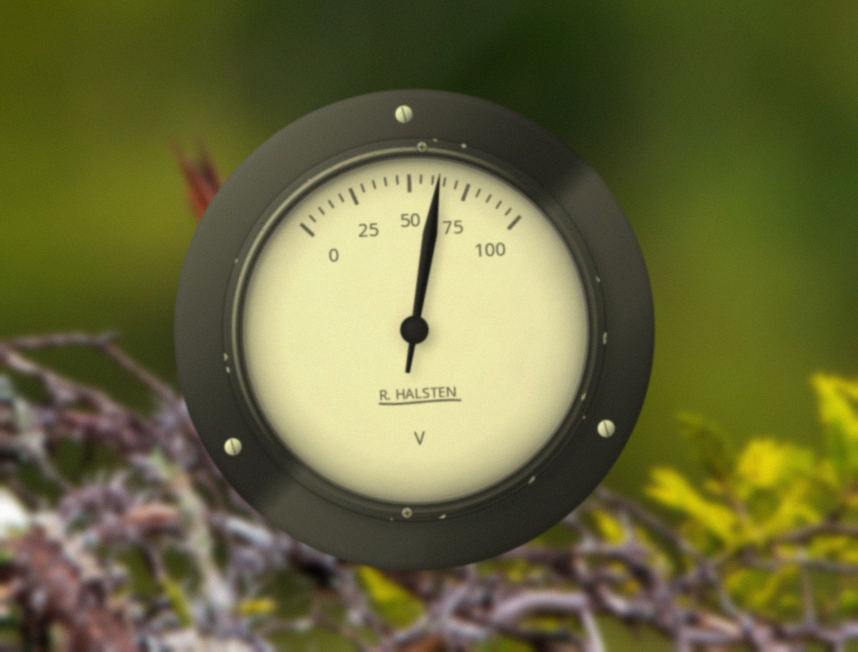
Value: 62.5V
